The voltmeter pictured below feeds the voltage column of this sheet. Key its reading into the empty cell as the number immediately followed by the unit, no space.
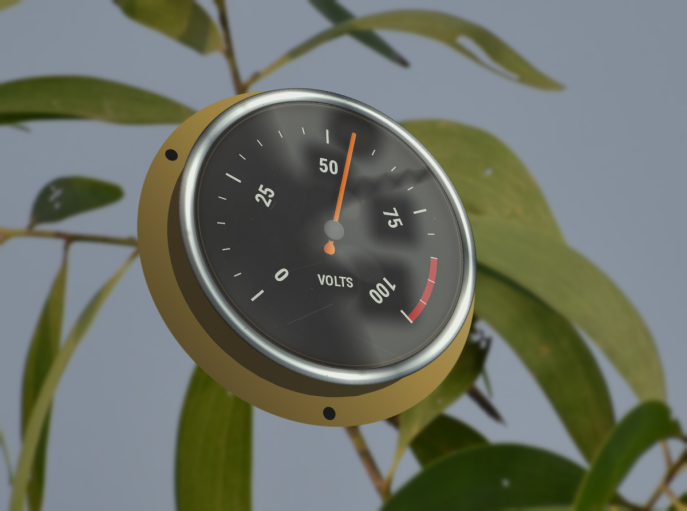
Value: 55V
